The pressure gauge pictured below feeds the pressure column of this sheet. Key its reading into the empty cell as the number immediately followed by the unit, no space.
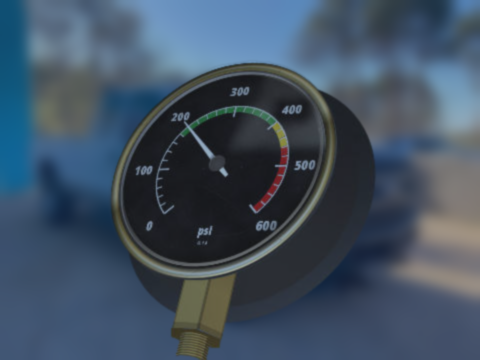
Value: 200psi
